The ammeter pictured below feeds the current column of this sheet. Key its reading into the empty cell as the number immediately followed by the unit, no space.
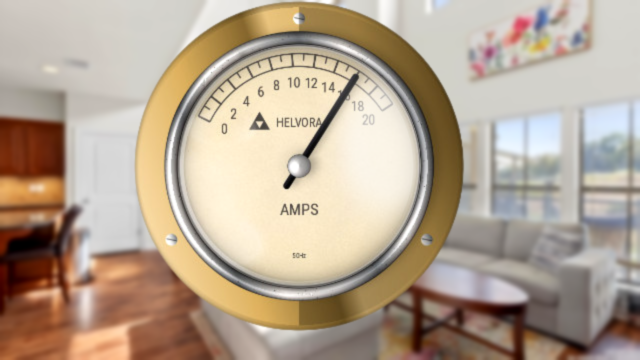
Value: 16A
